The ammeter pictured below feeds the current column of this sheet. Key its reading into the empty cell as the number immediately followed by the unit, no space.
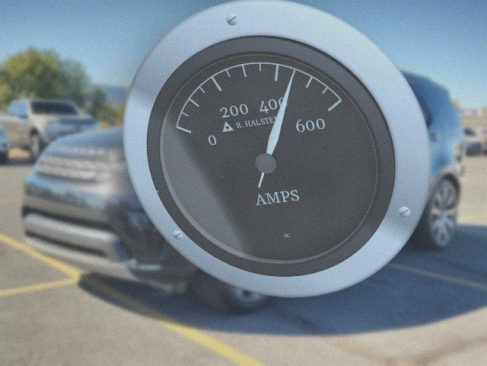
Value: 450A
